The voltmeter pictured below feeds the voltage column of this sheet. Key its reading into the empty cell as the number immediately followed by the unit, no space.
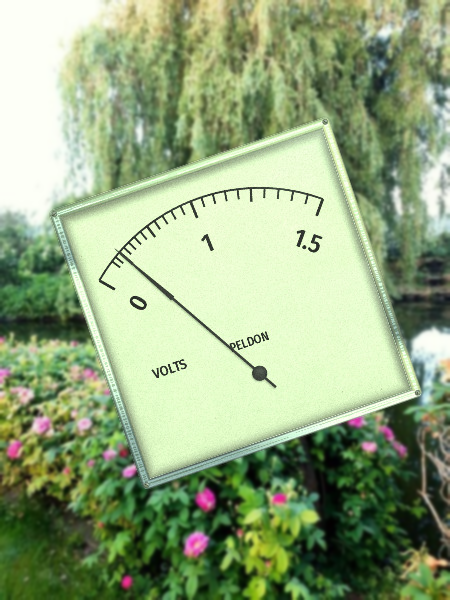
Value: 0.5V
